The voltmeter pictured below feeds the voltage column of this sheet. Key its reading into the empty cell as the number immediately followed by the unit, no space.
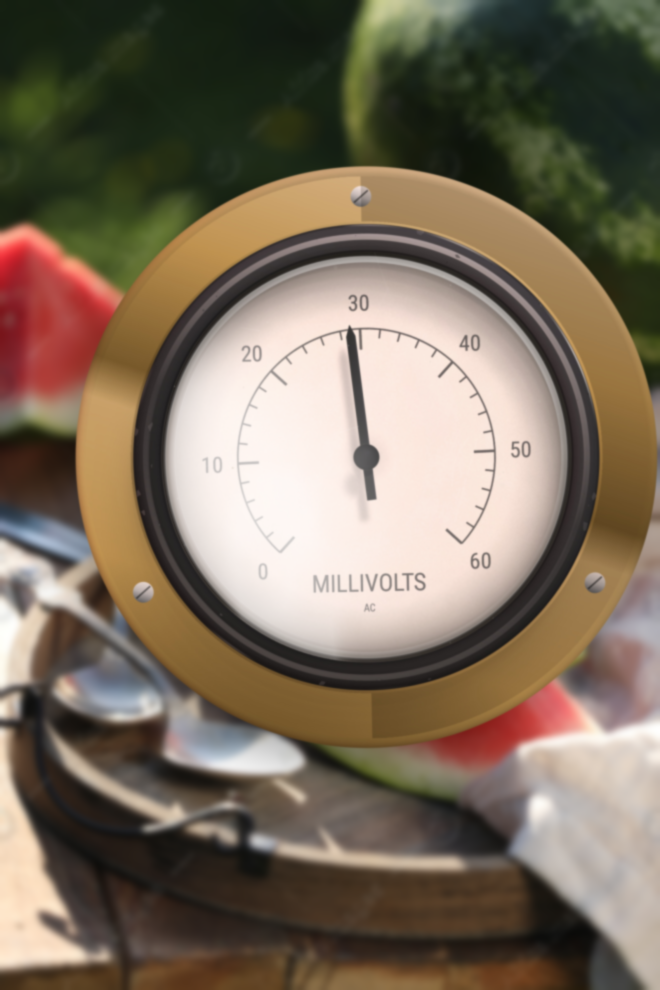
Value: 29mV
